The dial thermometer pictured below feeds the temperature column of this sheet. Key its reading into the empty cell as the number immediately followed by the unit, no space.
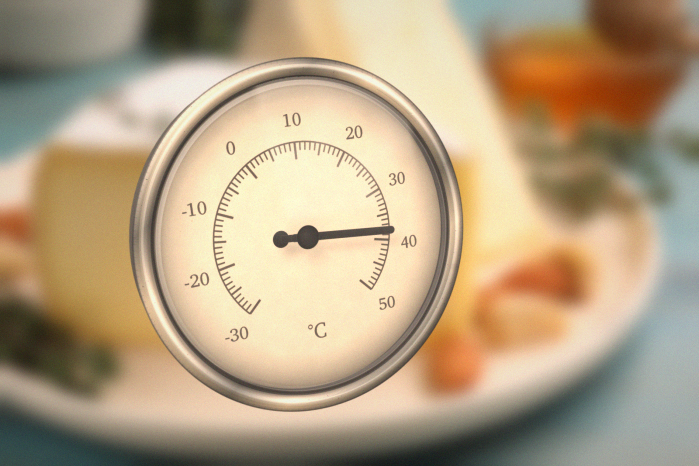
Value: 38°C
